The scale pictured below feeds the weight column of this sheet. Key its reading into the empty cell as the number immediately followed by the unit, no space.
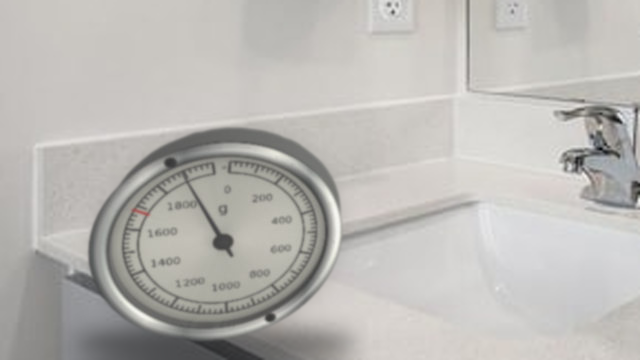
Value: 1900g
